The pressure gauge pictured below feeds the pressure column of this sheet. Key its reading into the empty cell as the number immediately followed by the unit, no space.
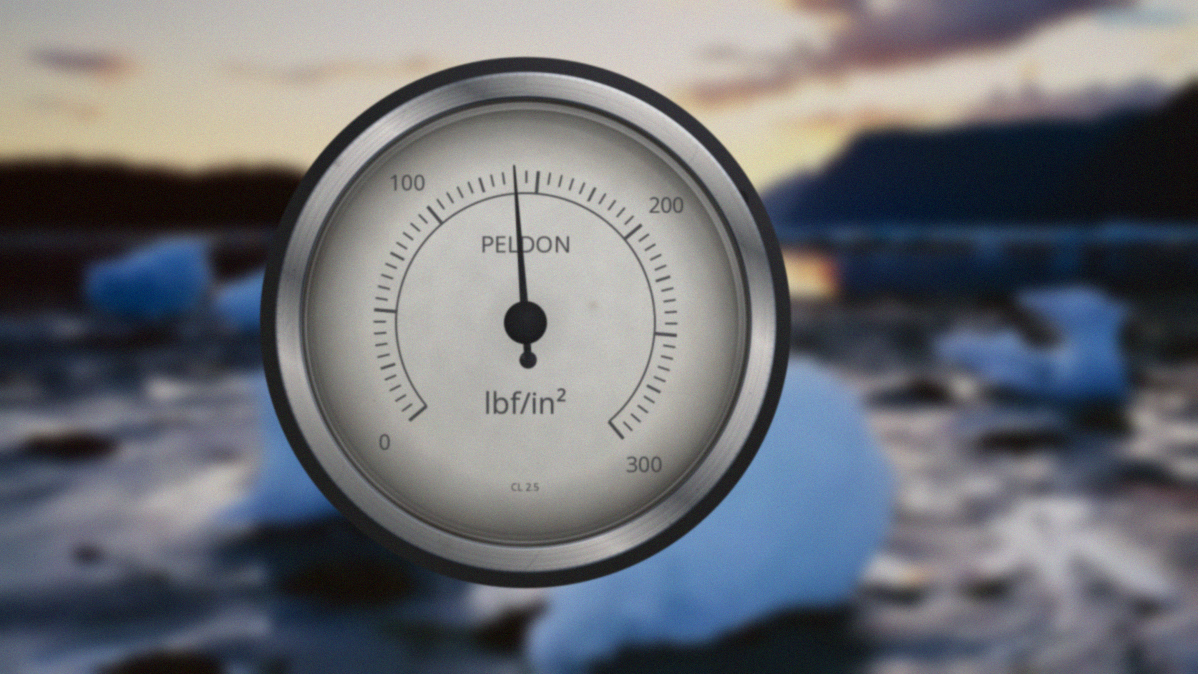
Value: 140psi
